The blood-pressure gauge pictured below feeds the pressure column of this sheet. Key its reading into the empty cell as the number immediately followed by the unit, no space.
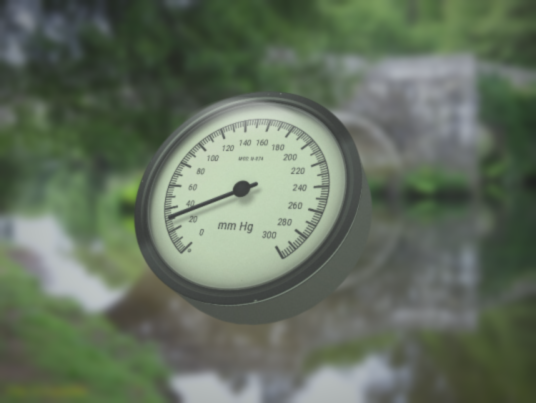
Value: 30mmHg
